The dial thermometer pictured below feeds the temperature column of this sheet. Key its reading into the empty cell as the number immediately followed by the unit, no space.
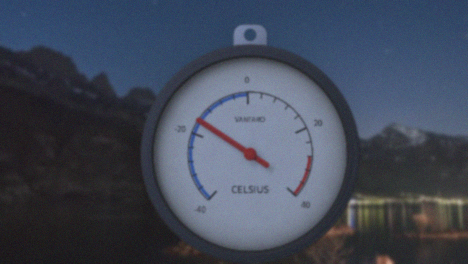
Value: -16°C
